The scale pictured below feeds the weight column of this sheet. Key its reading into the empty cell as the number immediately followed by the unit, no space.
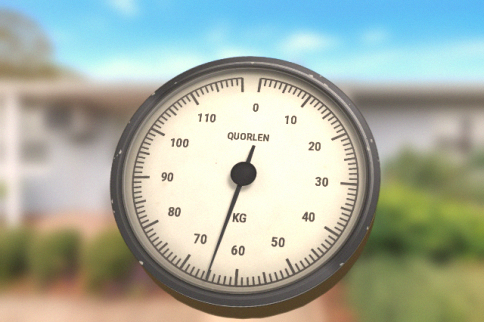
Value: 65kg
